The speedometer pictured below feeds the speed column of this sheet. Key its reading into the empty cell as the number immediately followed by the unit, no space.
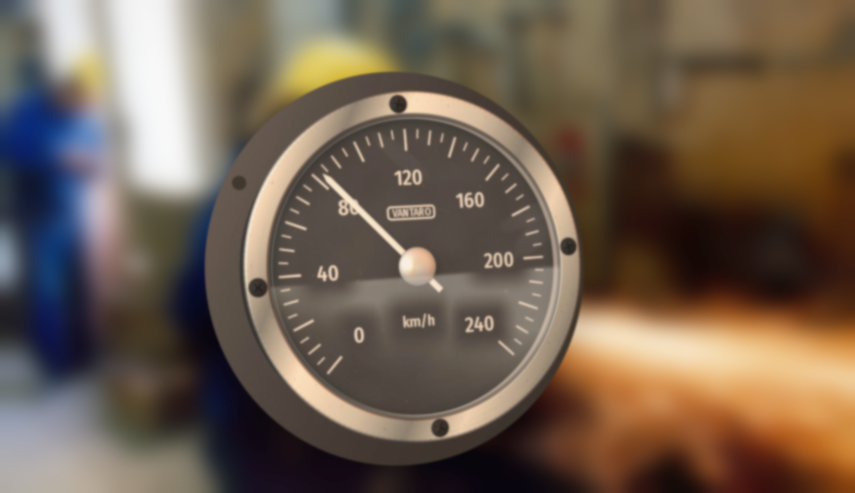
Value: 82.5km/h
